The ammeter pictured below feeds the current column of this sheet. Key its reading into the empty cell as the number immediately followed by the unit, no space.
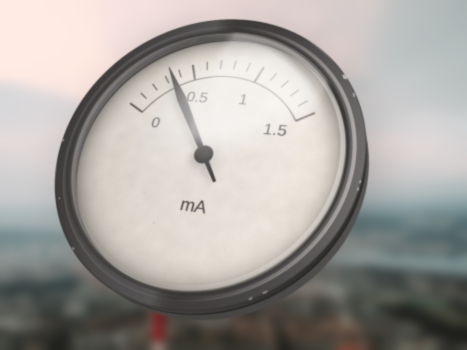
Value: 0.35mA
